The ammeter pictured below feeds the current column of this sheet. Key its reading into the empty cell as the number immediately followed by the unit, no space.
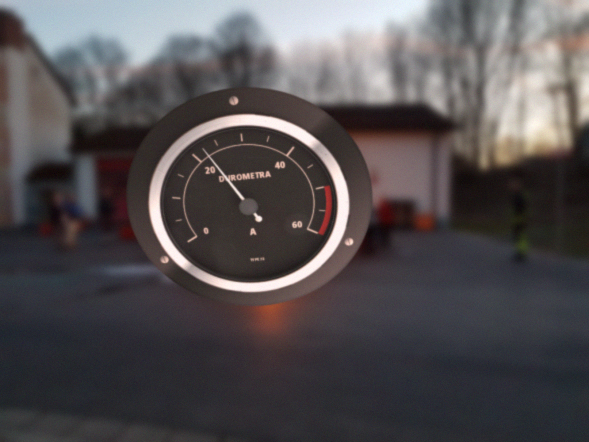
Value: 22.5A
